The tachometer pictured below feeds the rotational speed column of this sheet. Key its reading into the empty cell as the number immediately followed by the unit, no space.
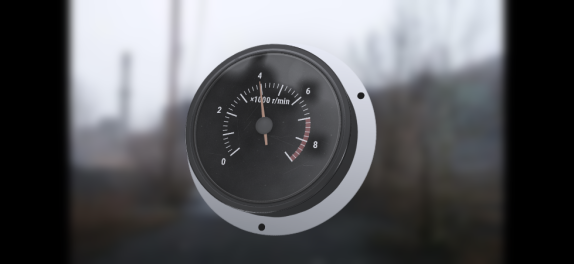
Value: 4000rpm
